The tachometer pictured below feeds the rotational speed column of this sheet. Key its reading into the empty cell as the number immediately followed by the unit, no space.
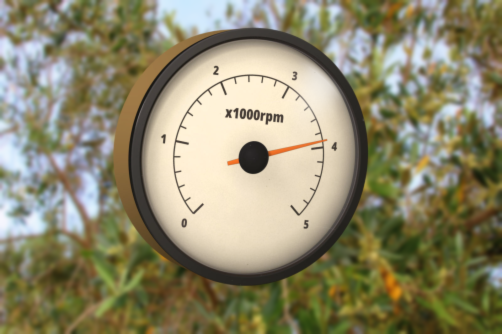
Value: 3900rpm
